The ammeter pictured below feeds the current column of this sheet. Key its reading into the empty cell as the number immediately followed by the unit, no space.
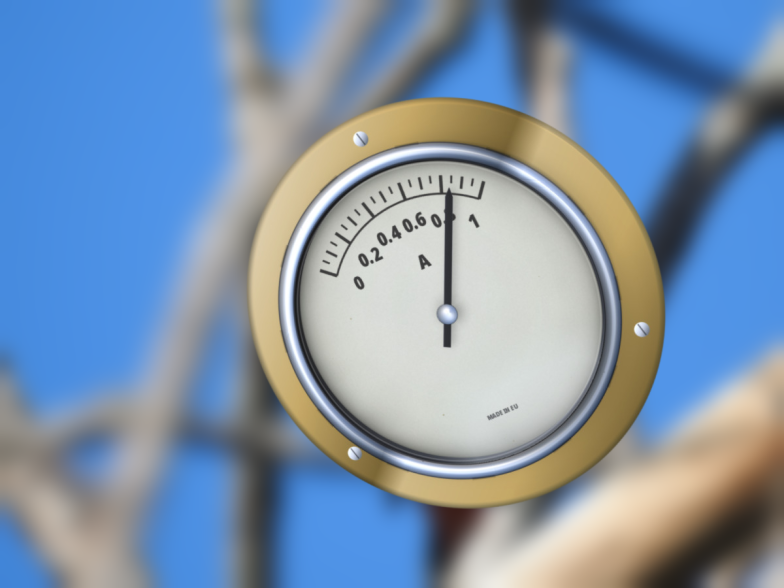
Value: 0.85A
